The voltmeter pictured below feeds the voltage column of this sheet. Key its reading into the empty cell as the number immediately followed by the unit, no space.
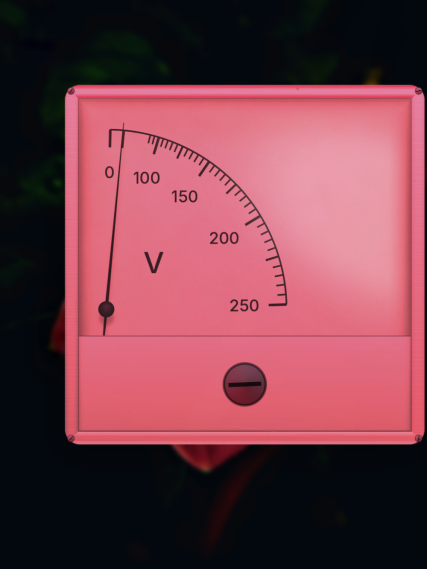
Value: 50V
